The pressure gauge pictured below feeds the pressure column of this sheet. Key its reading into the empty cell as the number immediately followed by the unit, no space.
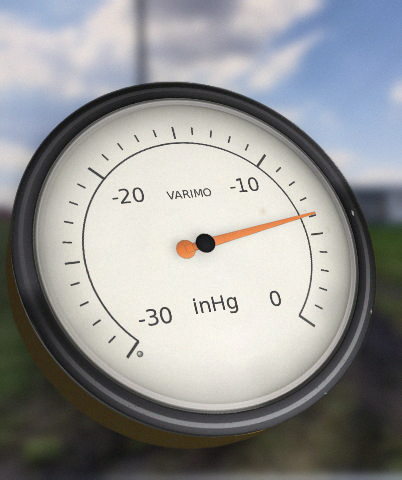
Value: -6inHg
